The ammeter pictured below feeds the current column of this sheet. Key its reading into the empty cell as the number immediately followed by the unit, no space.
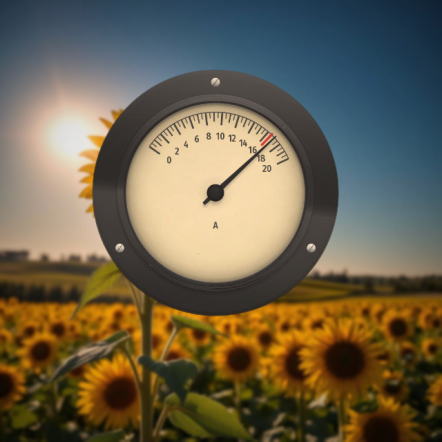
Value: 17A
